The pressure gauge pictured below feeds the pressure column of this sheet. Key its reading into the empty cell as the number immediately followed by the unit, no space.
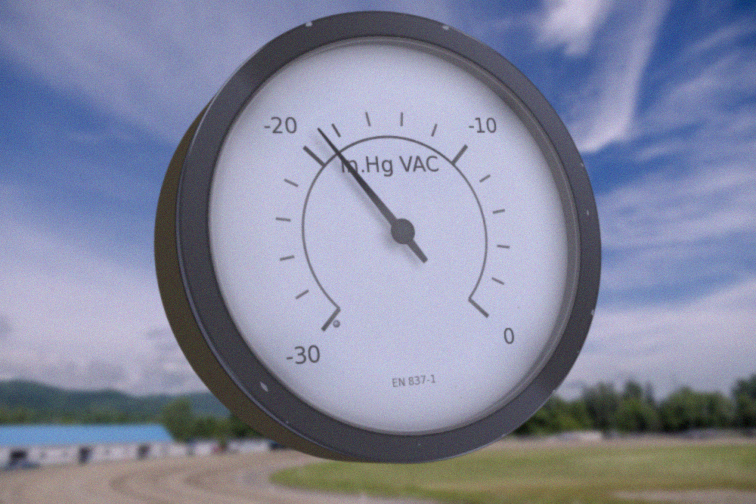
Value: -19inHg
